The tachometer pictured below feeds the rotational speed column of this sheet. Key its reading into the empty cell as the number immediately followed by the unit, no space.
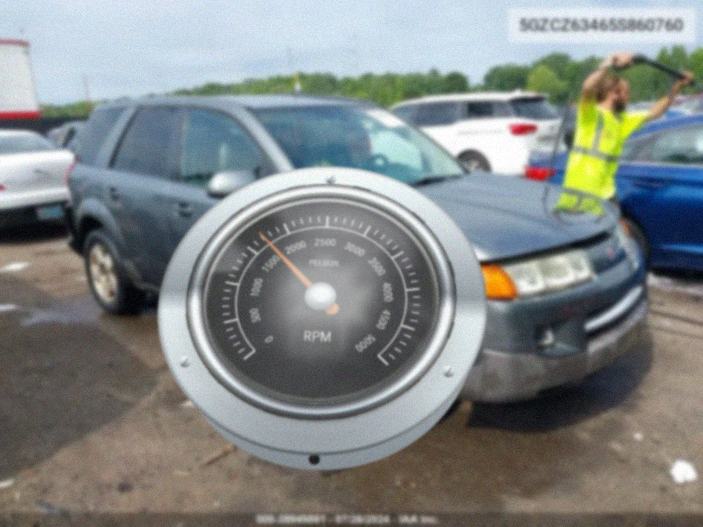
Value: 1700rpm
